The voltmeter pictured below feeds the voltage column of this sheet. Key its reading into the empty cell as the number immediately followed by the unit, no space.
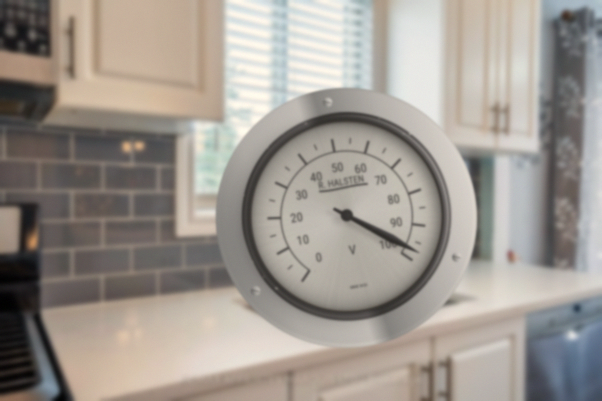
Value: 97.5V
